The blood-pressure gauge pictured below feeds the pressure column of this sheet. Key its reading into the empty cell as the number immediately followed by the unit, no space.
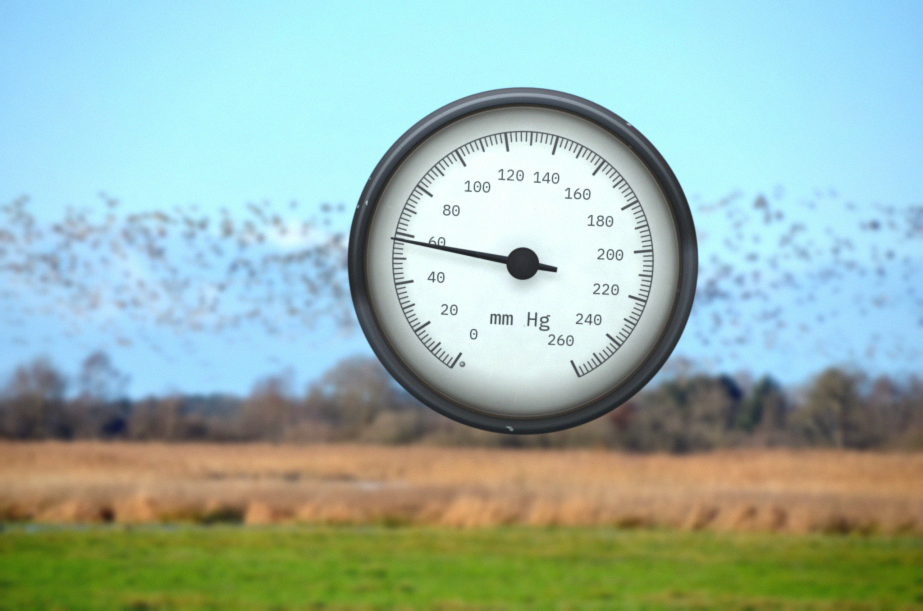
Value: 58mmHg
